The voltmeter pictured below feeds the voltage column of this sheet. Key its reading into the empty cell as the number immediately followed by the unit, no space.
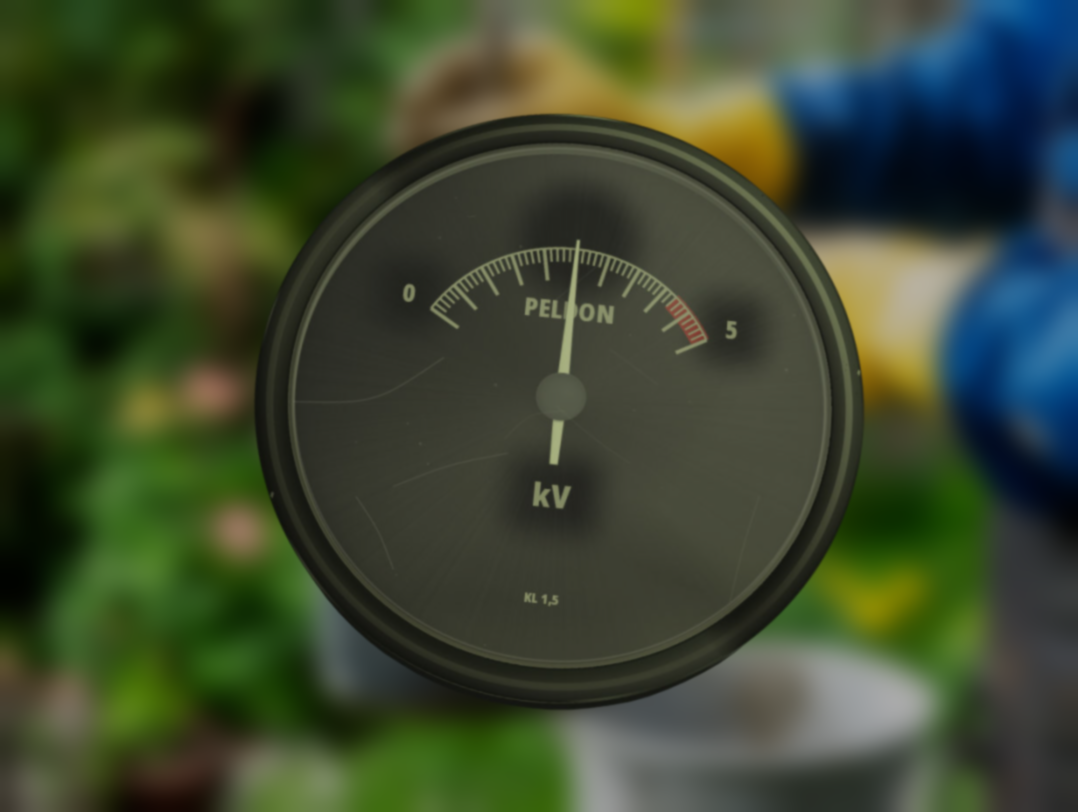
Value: 2.5kV
